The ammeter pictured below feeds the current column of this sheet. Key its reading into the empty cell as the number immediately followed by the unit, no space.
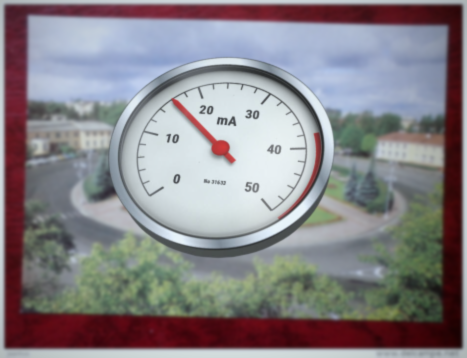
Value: 16mA
